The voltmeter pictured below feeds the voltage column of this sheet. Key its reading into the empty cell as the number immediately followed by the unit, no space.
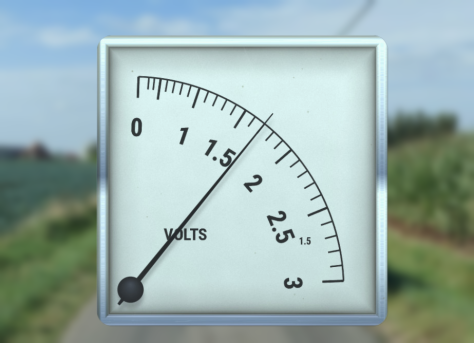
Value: 1.7V
